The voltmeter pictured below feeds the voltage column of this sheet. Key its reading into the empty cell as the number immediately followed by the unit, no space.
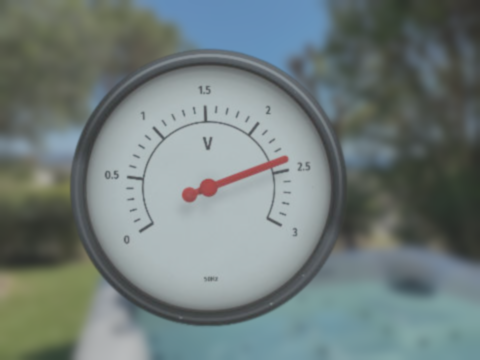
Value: 2.4V
